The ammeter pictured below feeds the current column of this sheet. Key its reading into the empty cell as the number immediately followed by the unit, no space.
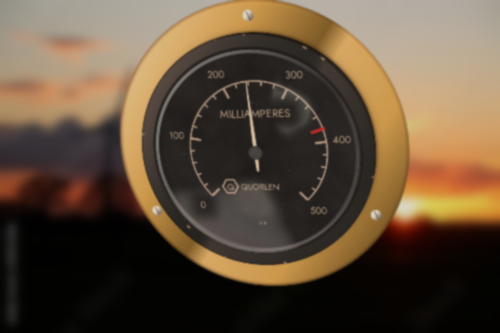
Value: 240mA
